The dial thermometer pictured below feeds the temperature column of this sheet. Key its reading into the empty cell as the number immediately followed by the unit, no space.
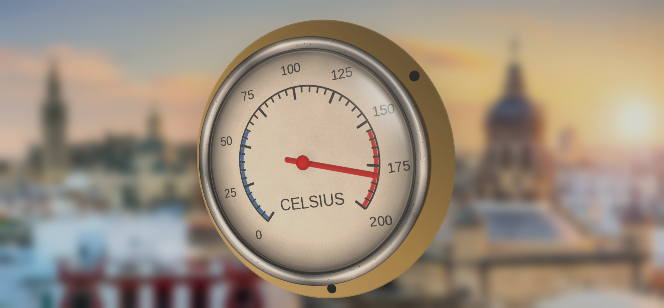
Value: 180°C
